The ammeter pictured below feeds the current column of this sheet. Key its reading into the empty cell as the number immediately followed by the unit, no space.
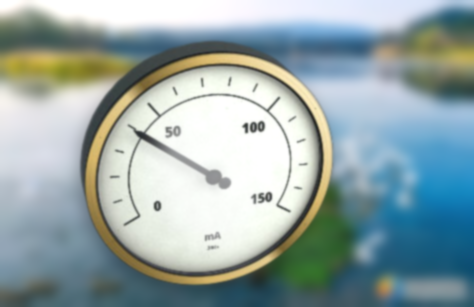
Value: 40mA
